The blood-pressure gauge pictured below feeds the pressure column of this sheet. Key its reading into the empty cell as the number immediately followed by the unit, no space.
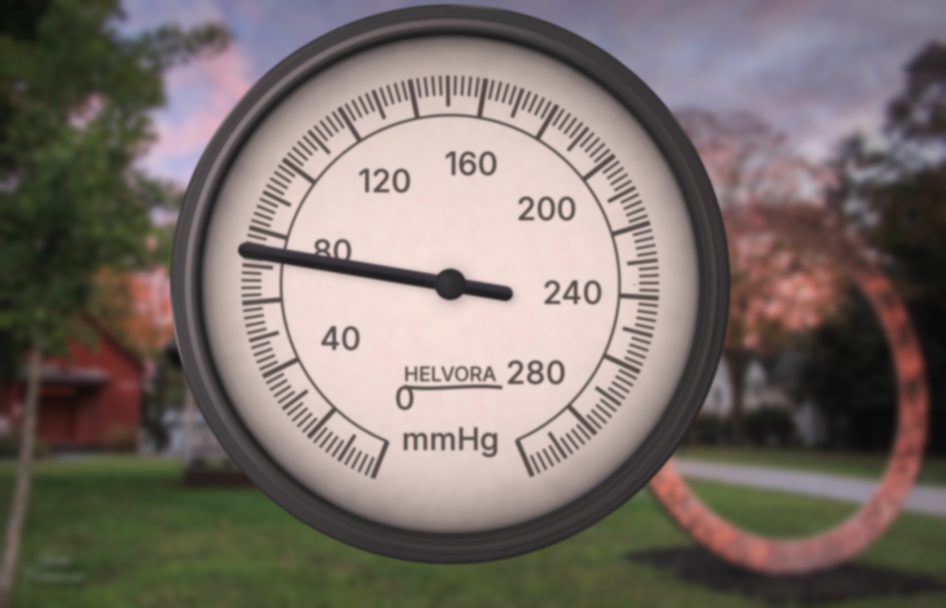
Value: 74mmHg
